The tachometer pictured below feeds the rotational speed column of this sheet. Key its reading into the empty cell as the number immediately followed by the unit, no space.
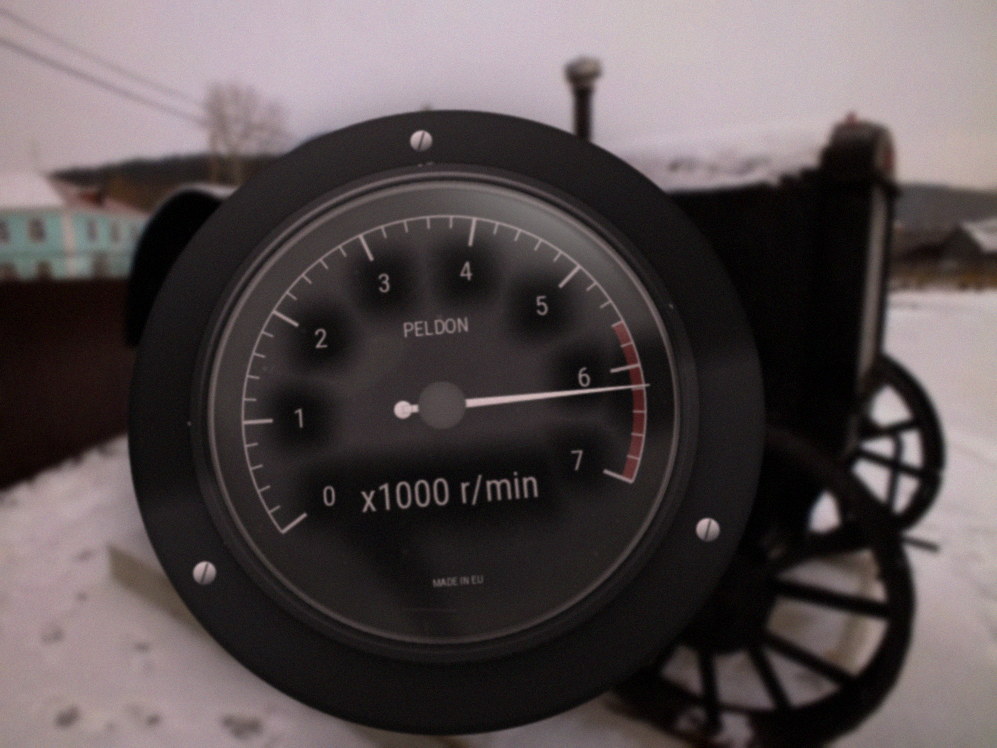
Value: 6200rpm
